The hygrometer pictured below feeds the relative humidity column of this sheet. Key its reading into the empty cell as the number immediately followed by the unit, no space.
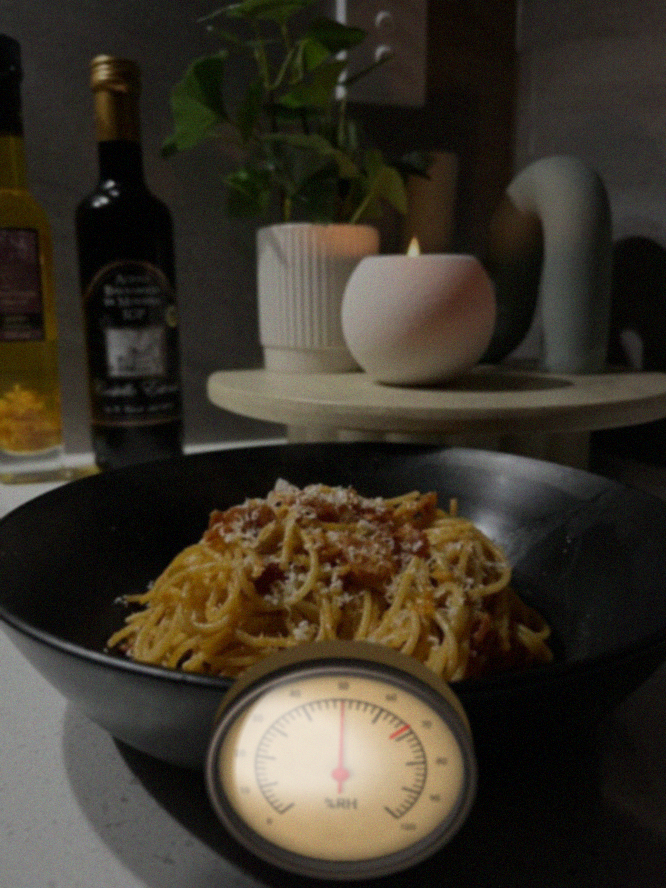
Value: 50%
